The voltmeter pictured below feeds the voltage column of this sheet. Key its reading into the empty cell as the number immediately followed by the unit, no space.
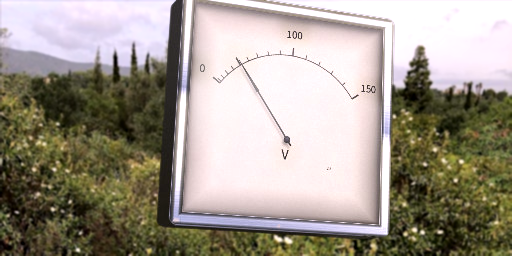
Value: 50V
